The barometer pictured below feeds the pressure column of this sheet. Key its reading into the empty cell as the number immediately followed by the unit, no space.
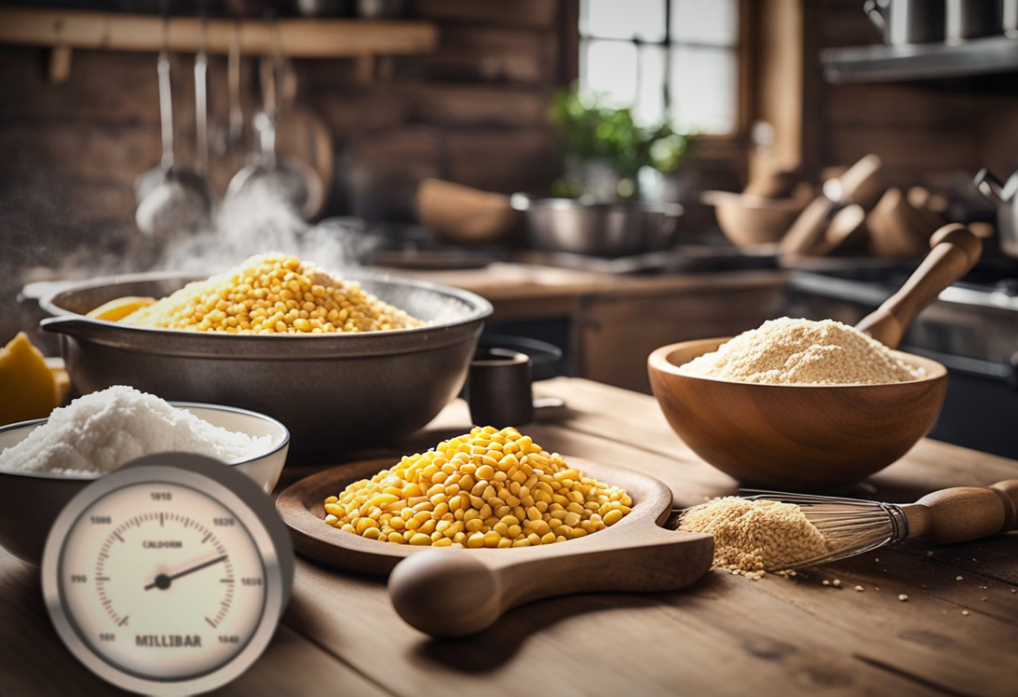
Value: 1025mbar
